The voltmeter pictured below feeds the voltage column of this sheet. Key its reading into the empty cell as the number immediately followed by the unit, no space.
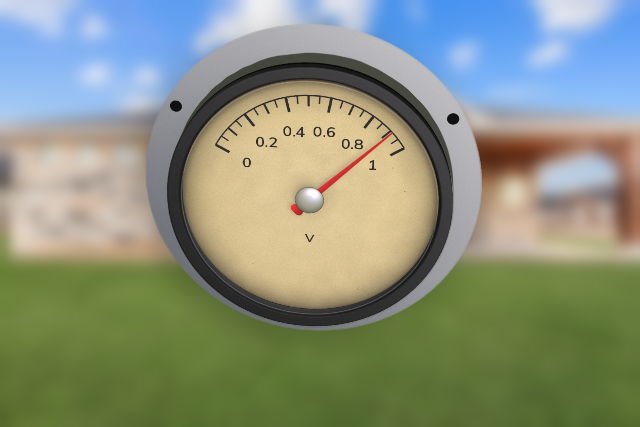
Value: 0.9V
